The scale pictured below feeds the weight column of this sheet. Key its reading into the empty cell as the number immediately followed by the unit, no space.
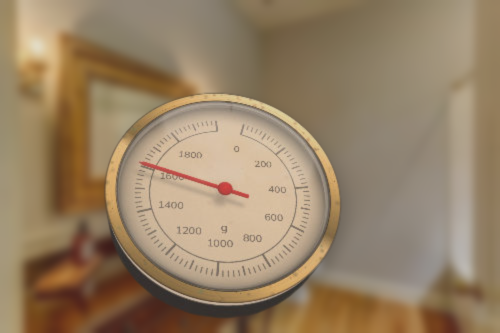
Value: 1600g
